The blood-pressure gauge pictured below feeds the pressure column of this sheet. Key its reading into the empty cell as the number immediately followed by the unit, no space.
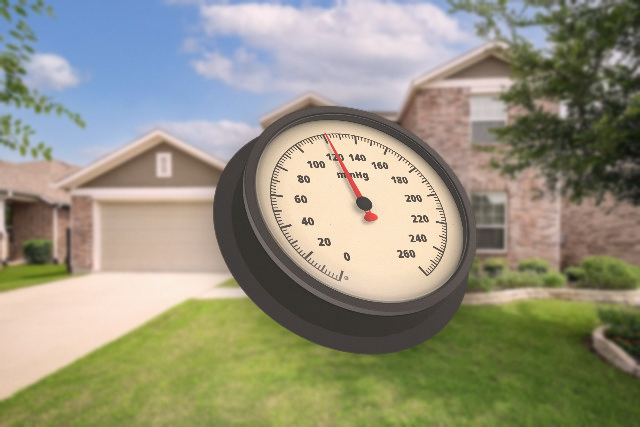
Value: 120mmHg
